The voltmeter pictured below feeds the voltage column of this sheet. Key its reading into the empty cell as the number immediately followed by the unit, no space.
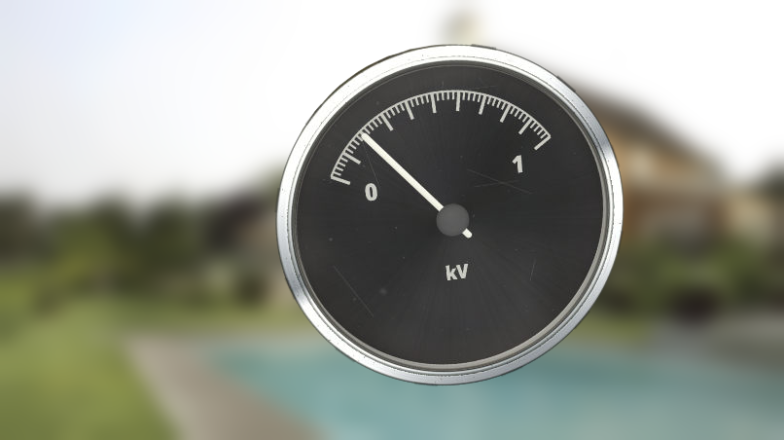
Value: 0.2kV
